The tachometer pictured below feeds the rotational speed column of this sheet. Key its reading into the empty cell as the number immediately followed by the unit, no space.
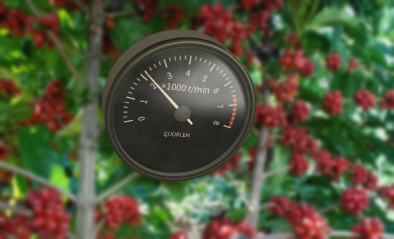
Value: 2200rpm
